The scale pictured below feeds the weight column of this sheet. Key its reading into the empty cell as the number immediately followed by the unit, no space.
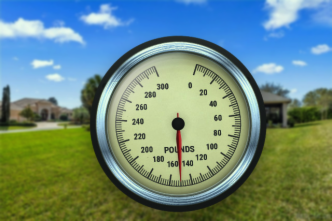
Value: 150lb
